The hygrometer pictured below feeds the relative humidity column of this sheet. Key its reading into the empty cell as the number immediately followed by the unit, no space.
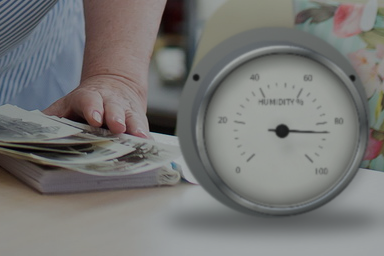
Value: 84%
